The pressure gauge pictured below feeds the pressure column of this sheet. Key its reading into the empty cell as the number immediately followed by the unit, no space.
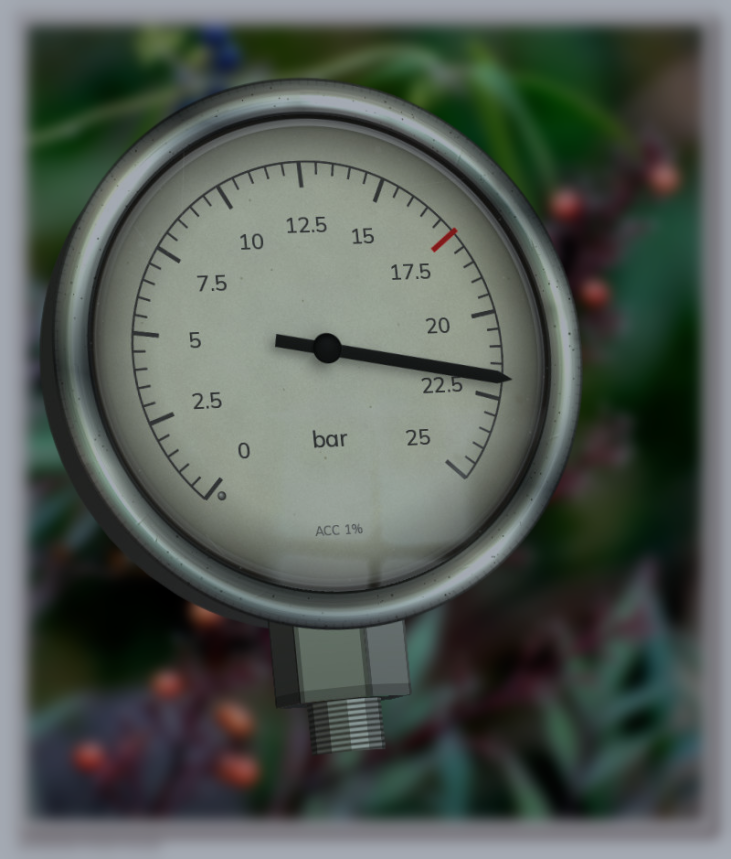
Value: 22bar
